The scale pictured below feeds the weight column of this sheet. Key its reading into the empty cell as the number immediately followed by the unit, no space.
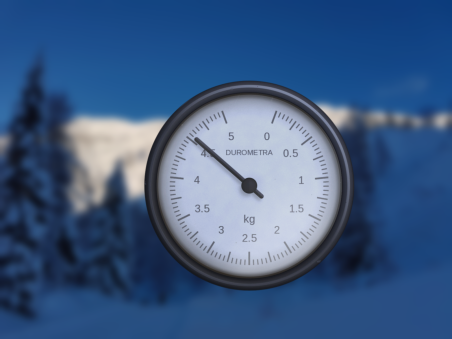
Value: 4.55kg
